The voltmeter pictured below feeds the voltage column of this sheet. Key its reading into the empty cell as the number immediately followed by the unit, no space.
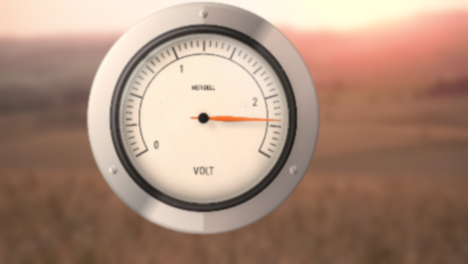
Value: 2.2V
